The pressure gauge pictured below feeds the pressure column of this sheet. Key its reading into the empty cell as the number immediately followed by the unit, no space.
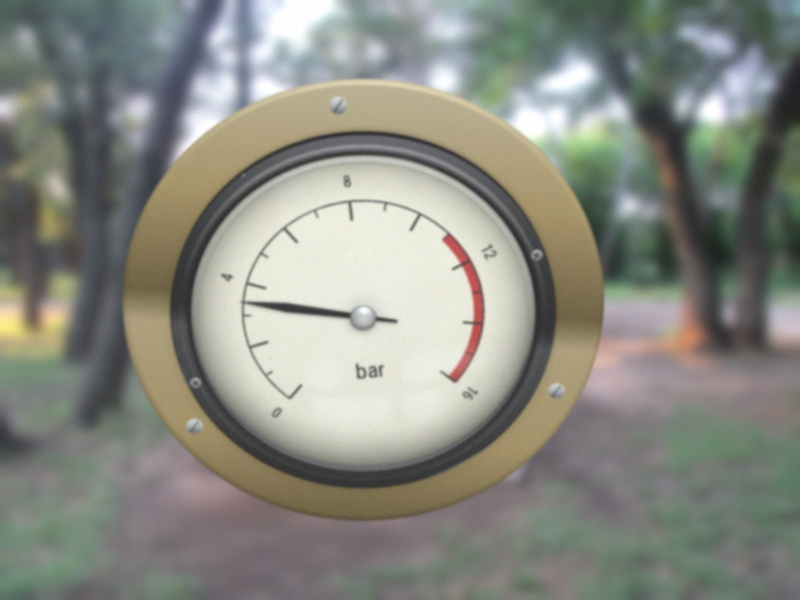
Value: 3.5bar
